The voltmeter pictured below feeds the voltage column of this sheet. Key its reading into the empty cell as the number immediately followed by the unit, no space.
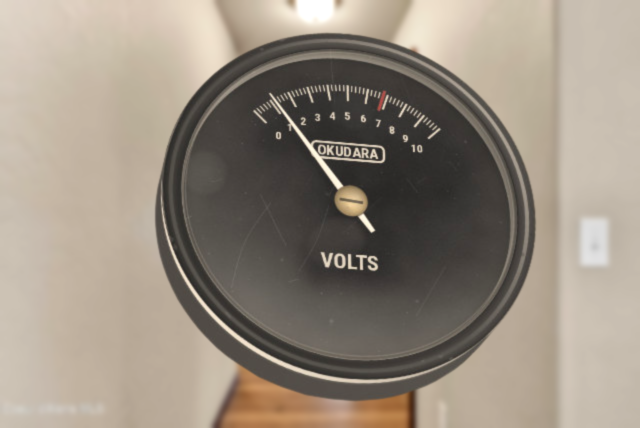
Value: 1V
